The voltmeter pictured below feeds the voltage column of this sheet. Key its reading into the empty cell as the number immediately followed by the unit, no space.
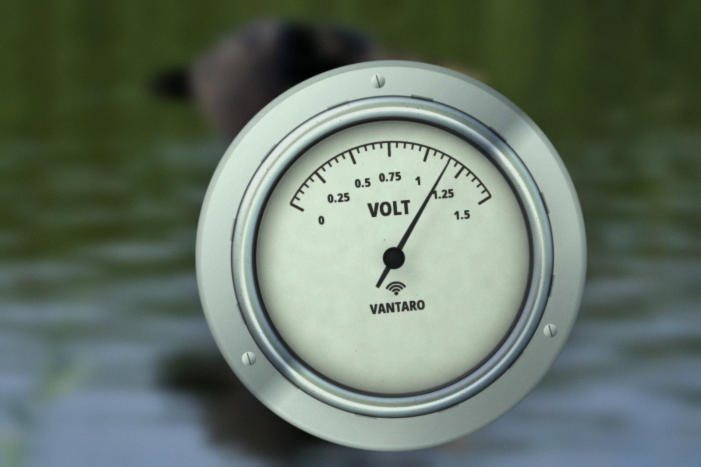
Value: 1.15V
